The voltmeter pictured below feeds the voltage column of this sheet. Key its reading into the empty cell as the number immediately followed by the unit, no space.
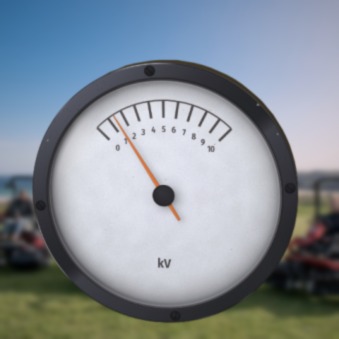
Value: 1.5kV
